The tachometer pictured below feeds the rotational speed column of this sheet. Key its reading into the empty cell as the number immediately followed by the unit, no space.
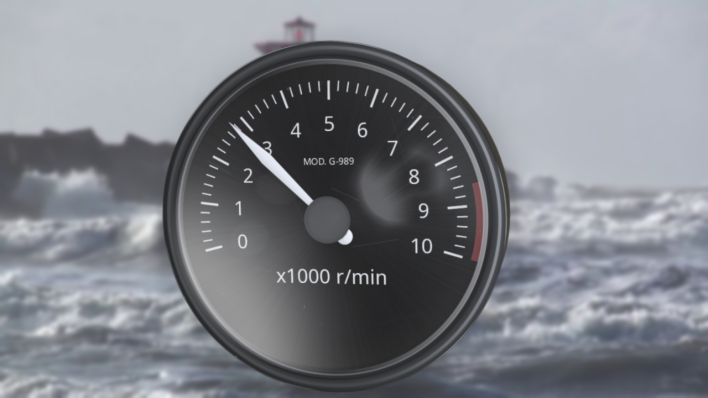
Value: 2800rpm
